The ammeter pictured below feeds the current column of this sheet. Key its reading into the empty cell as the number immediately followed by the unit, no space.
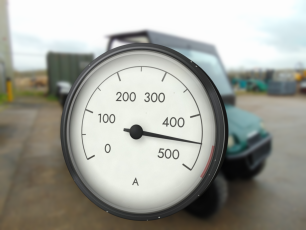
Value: 450A
